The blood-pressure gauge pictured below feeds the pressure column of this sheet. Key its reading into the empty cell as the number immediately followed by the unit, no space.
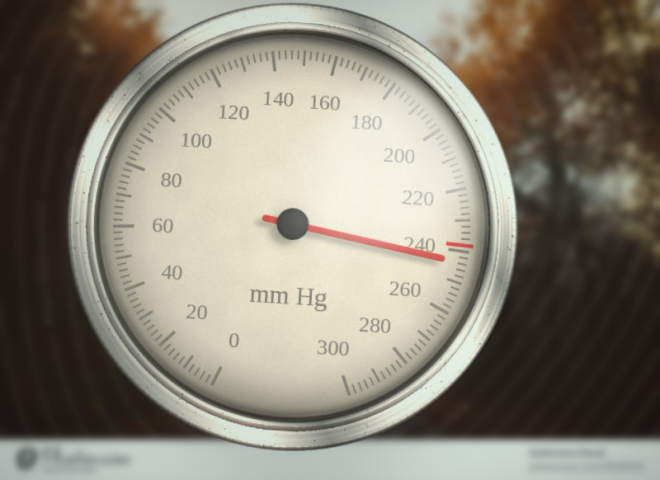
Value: 244mmHg
